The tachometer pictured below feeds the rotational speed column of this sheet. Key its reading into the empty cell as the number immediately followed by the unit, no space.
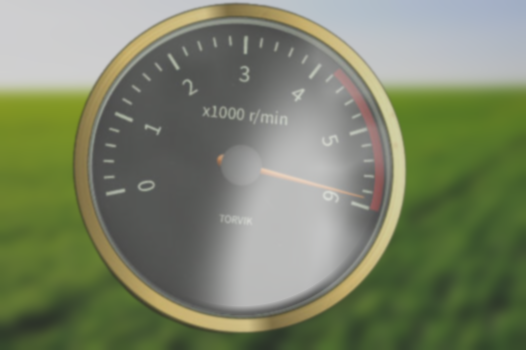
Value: 5900rpm
